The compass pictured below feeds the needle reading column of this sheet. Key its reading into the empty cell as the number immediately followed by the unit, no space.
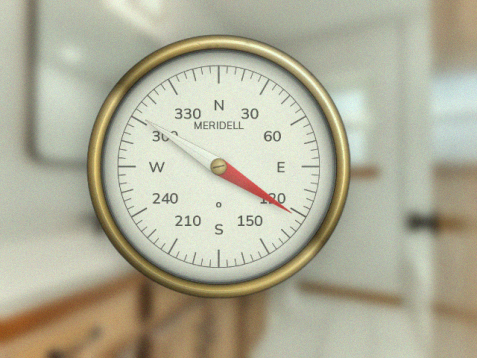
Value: 122.5°
